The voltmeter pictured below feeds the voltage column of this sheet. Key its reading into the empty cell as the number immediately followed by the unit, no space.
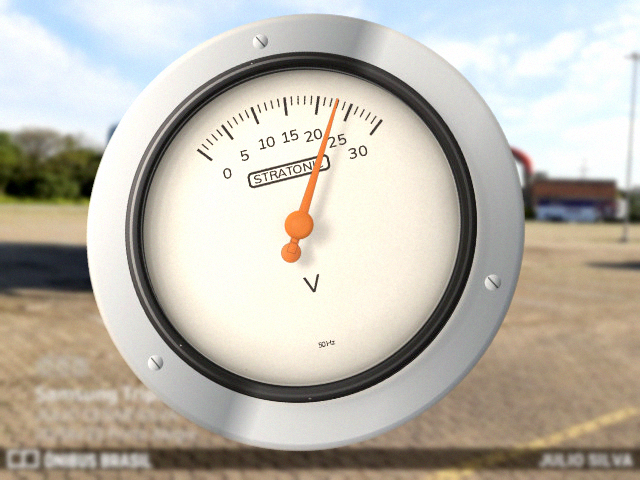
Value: 23V
